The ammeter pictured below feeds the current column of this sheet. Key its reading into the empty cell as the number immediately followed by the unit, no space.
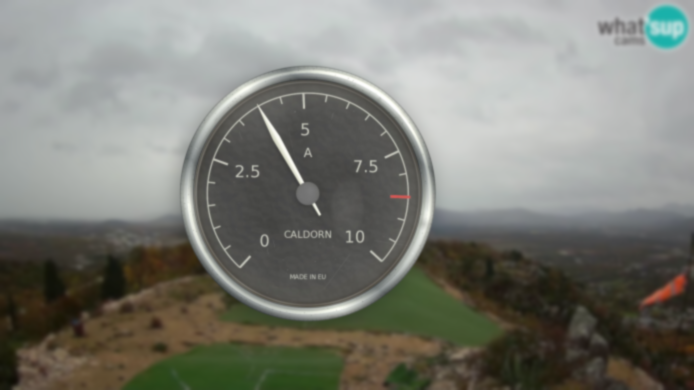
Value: 4A
